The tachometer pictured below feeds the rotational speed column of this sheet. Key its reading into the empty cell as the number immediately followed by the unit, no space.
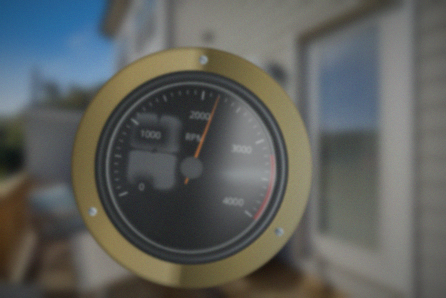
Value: 2200rpm
